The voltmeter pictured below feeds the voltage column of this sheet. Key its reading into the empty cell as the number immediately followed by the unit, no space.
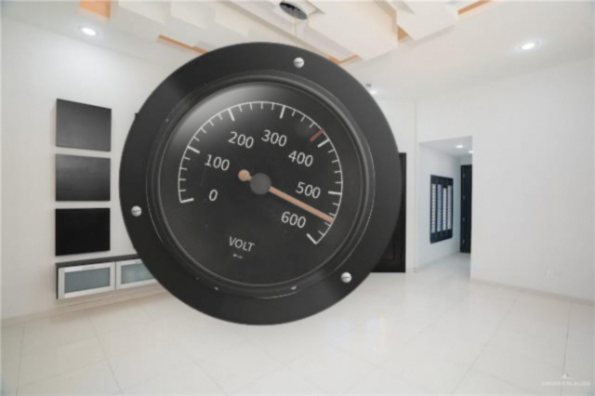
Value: 550V
